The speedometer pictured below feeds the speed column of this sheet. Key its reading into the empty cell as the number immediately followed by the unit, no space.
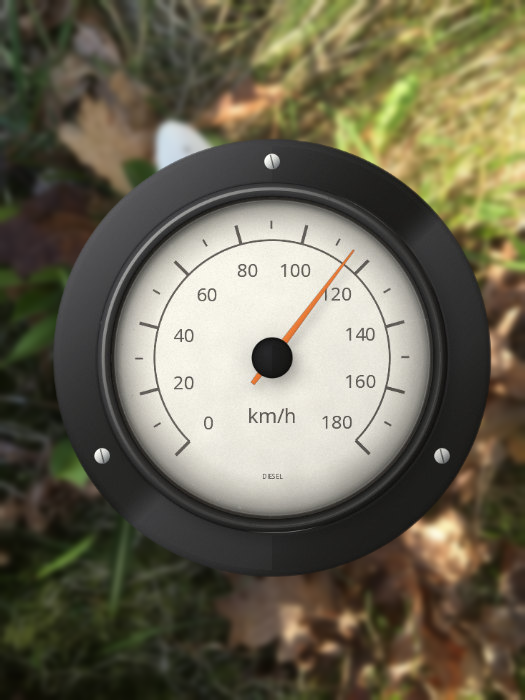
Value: 115km/h
